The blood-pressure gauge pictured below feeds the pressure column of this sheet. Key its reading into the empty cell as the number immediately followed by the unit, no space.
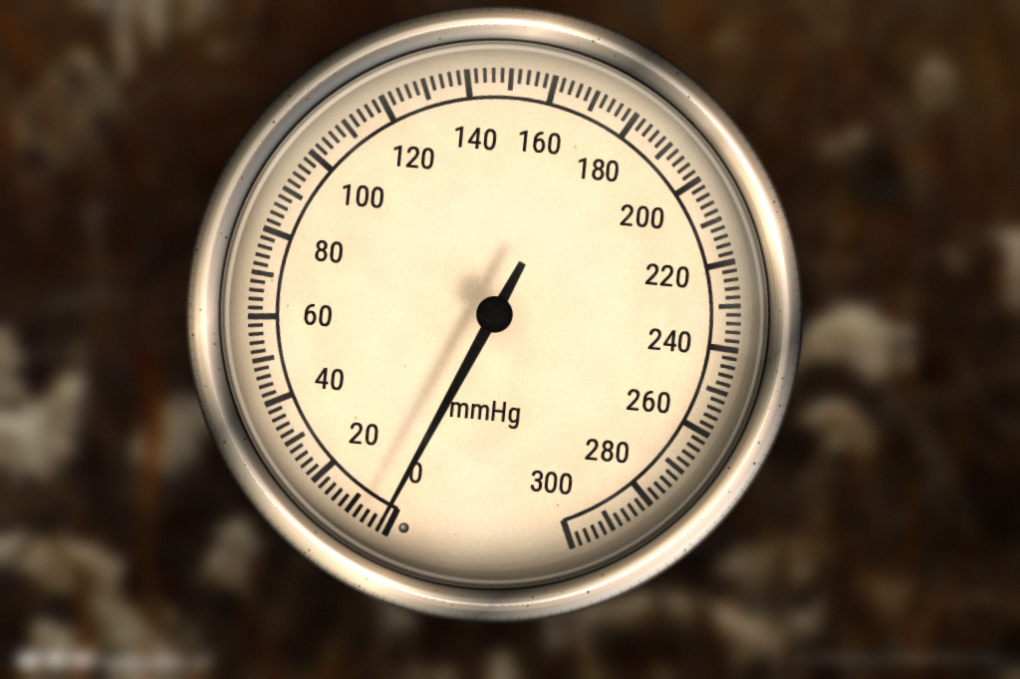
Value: 2mmHg
